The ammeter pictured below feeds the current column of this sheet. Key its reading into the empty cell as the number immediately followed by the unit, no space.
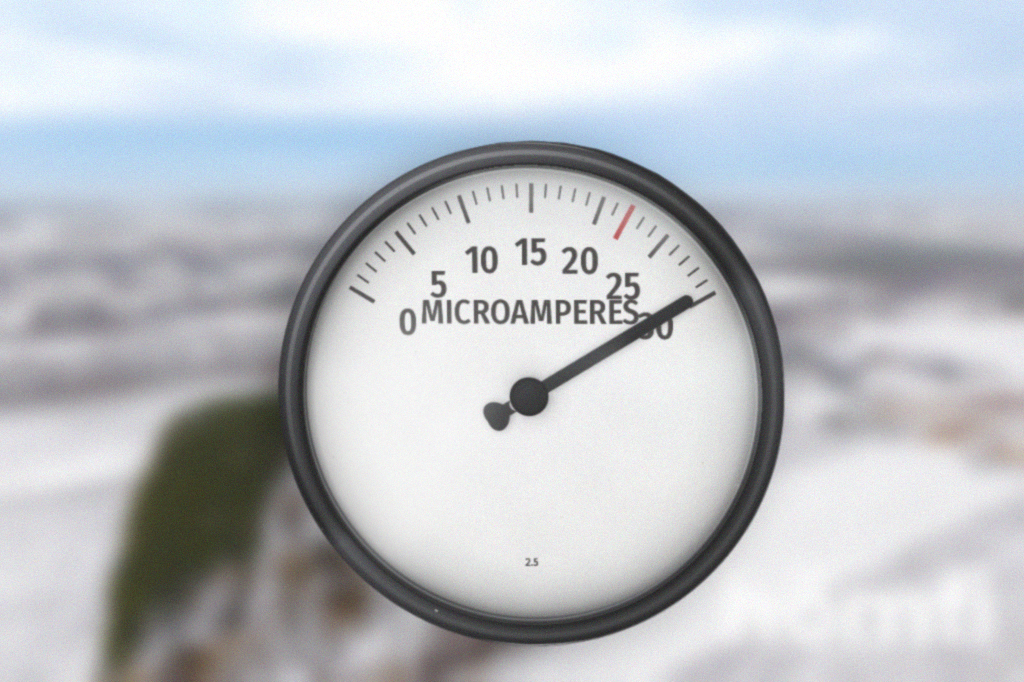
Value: 29.5µA
